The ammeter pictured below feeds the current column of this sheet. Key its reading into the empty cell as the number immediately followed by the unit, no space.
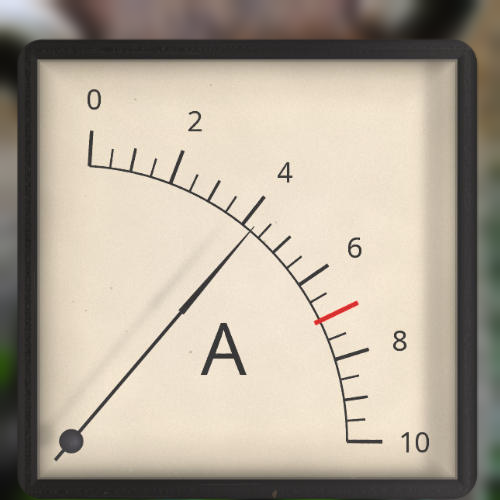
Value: 4.25A
